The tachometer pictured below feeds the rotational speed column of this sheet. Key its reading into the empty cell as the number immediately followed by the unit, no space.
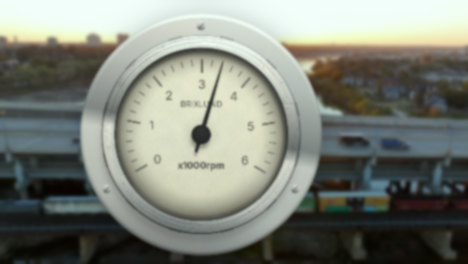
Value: 3400rpm
